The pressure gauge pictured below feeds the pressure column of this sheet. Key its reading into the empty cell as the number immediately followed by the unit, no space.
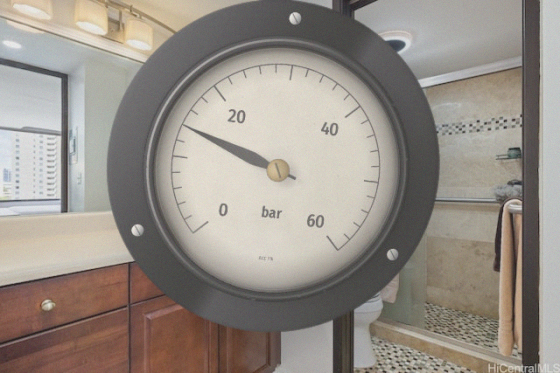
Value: 14bar
